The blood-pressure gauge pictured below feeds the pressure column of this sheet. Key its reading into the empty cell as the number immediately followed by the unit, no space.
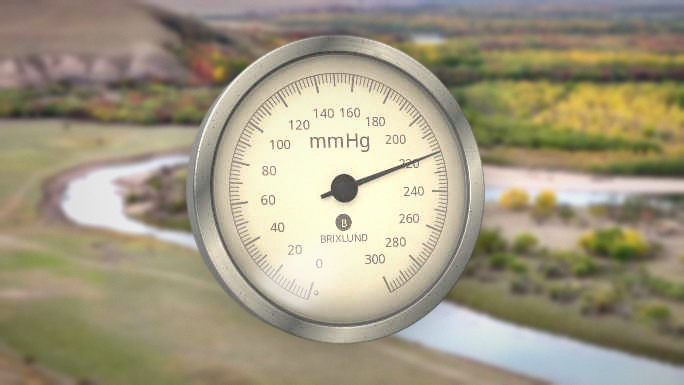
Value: 220mmHg
